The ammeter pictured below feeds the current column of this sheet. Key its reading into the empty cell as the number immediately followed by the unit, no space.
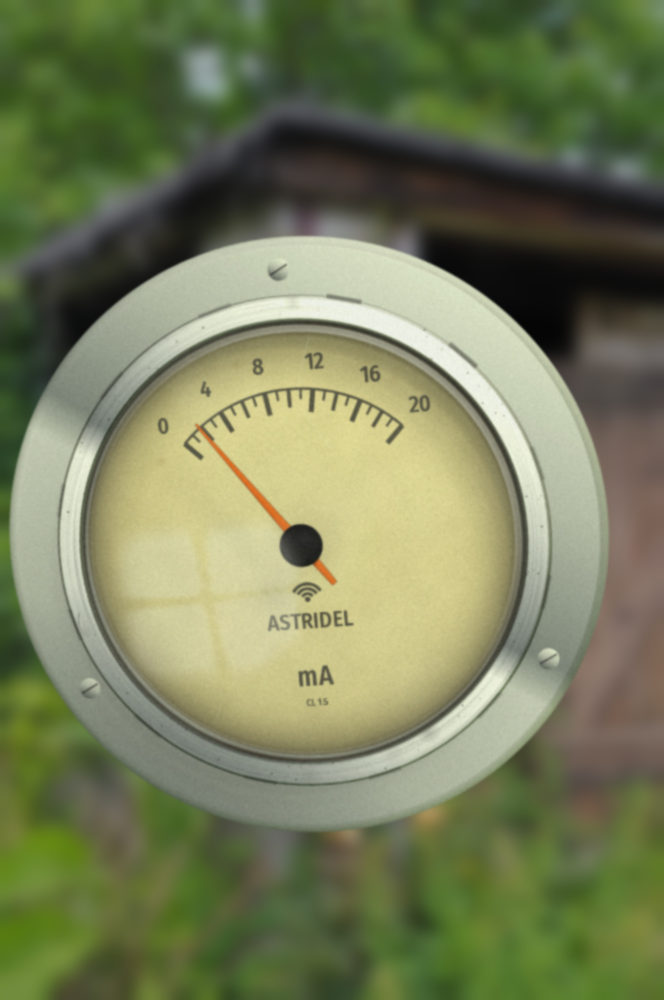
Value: 2mA
